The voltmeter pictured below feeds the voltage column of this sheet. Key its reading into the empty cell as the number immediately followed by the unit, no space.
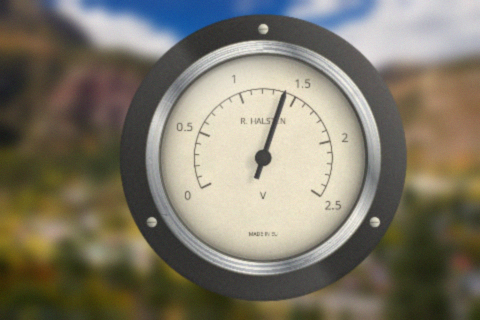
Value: 1.4V
